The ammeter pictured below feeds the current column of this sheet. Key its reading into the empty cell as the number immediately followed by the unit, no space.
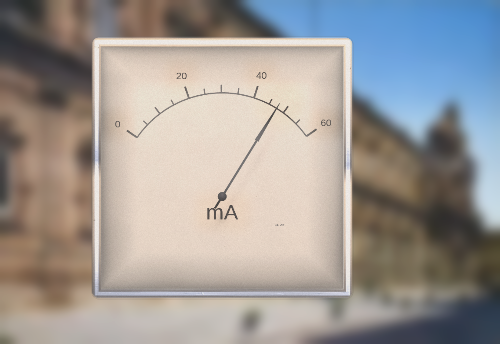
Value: 47.5mA
